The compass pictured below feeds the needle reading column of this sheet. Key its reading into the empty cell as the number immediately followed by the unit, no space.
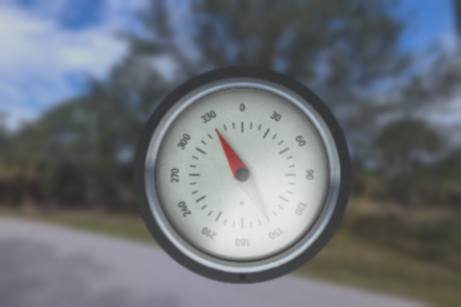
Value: 330°
